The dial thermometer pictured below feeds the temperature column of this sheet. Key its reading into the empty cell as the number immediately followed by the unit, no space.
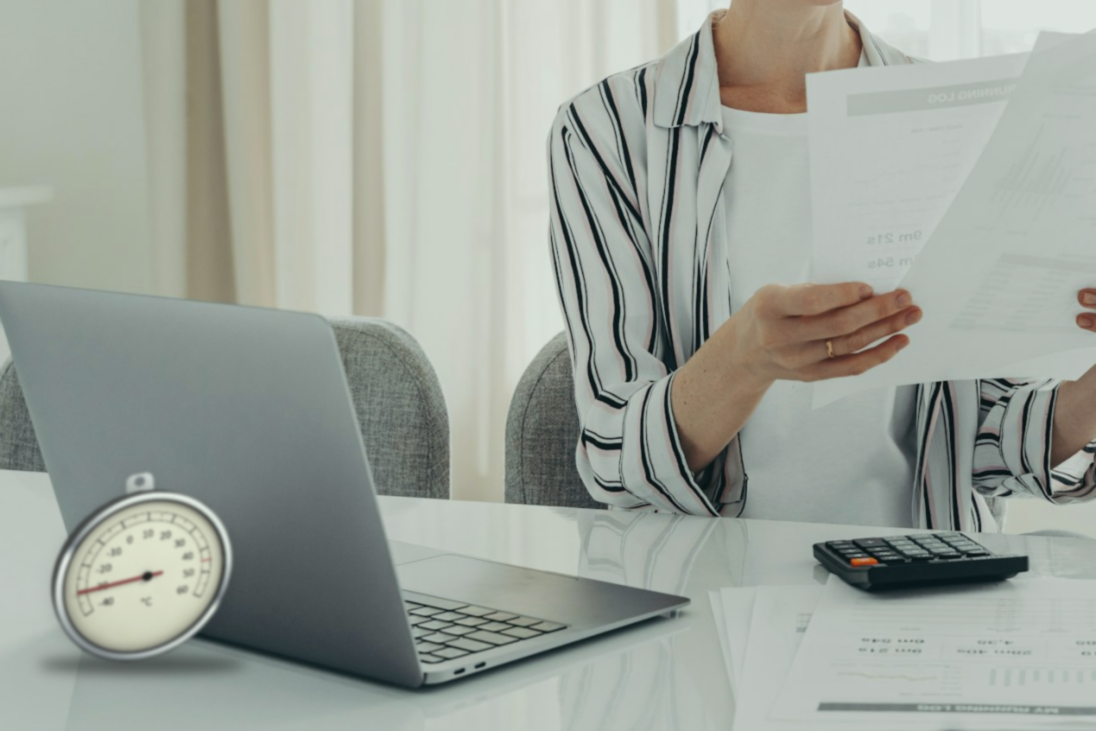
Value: -30°C
